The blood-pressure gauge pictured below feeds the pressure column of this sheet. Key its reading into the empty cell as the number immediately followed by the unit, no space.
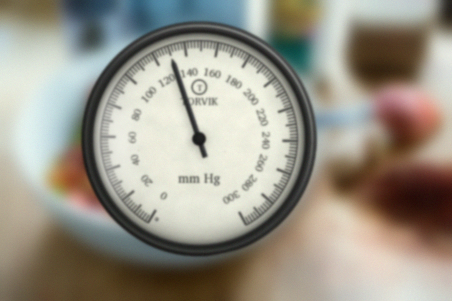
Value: 130mmHg
